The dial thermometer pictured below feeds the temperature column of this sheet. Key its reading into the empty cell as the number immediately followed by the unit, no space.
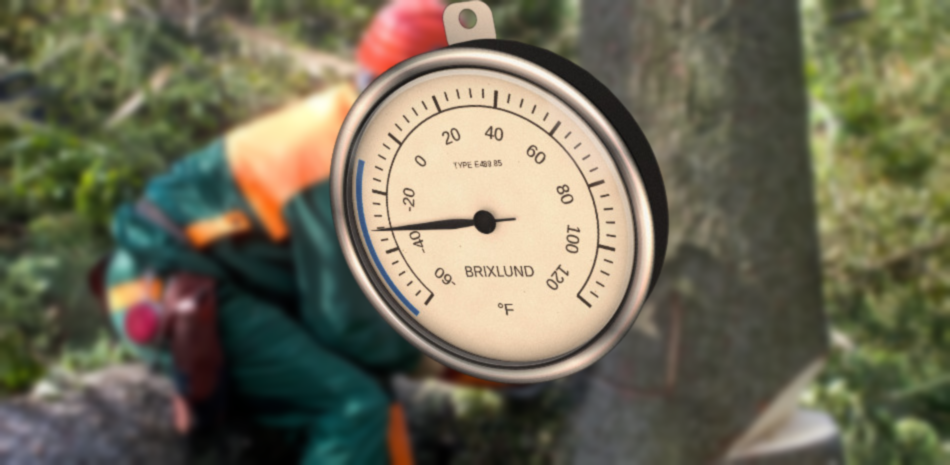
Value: -32°F
